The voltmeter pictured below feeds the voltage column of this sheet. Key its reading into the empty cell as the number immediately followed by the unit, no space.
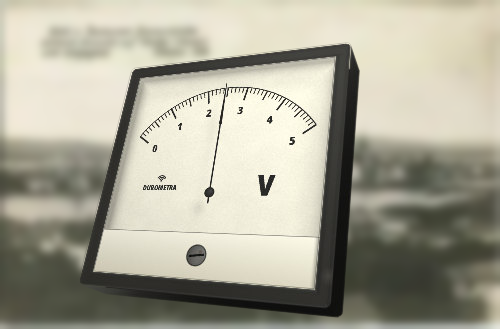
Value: 2.5V
